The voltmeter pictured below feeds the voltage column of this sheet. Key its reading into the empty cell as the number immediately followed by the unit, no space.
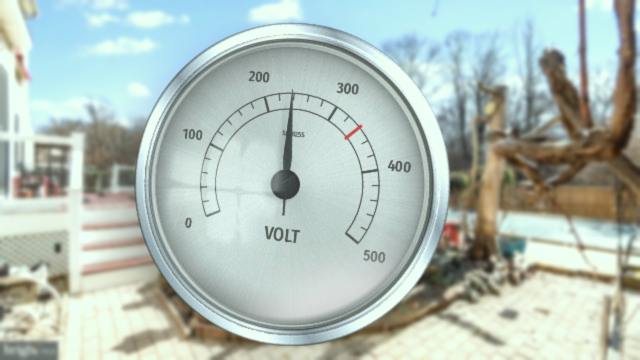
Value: 240V
